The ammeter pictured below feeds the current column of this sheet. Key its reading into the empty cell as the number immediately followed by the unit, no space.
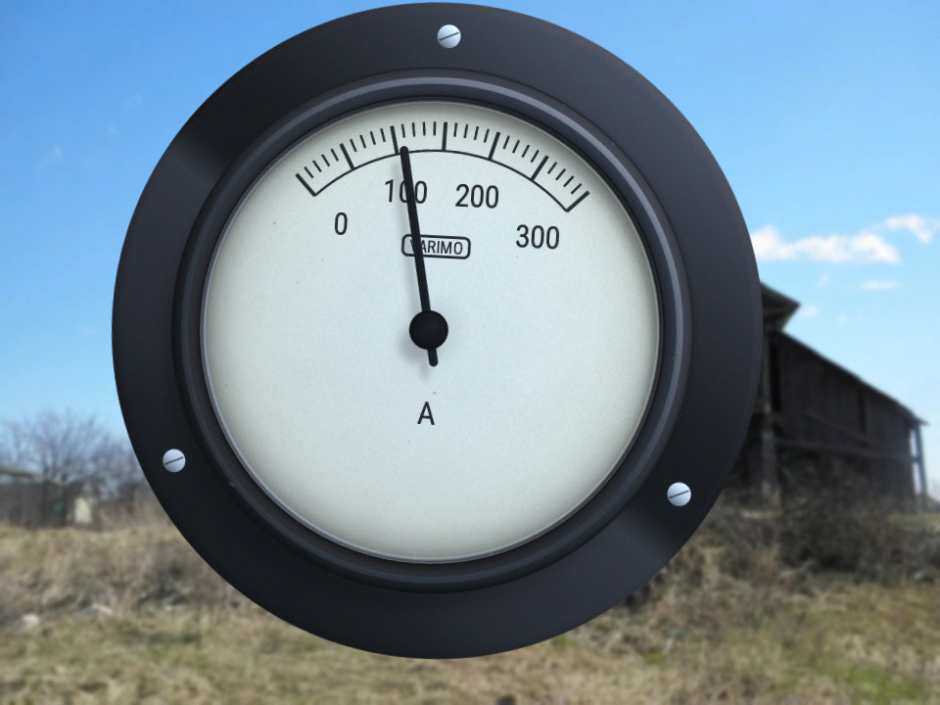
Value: 110A
